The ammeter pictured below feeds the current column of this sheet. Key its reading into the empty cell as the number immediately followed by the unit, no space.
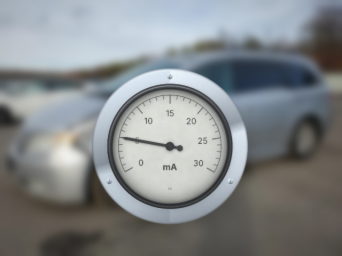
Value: 5mA
